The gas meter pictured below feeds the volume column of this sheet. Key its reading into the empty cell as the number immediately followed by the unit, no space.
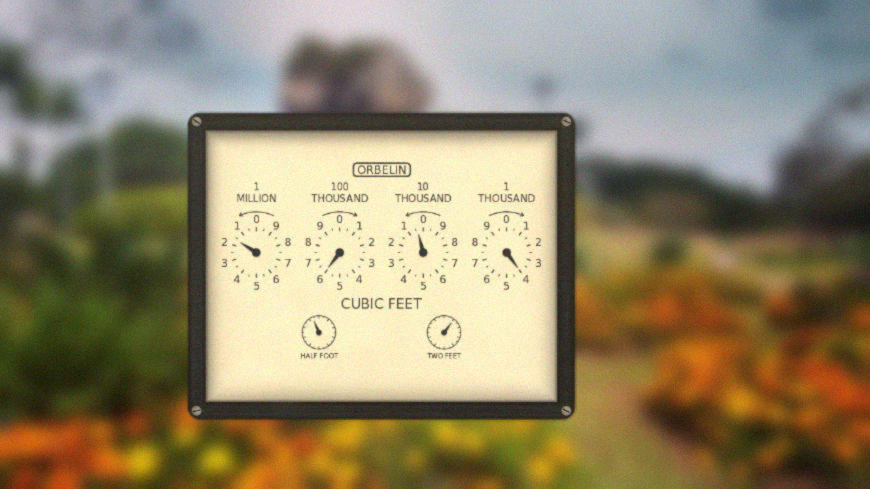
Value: 160400ft³
